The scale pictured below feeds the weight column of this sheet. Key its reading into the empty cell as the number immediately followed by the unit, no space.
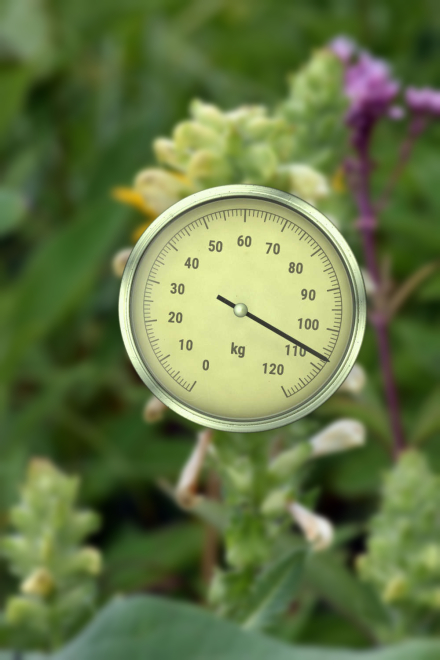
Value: 107kg
